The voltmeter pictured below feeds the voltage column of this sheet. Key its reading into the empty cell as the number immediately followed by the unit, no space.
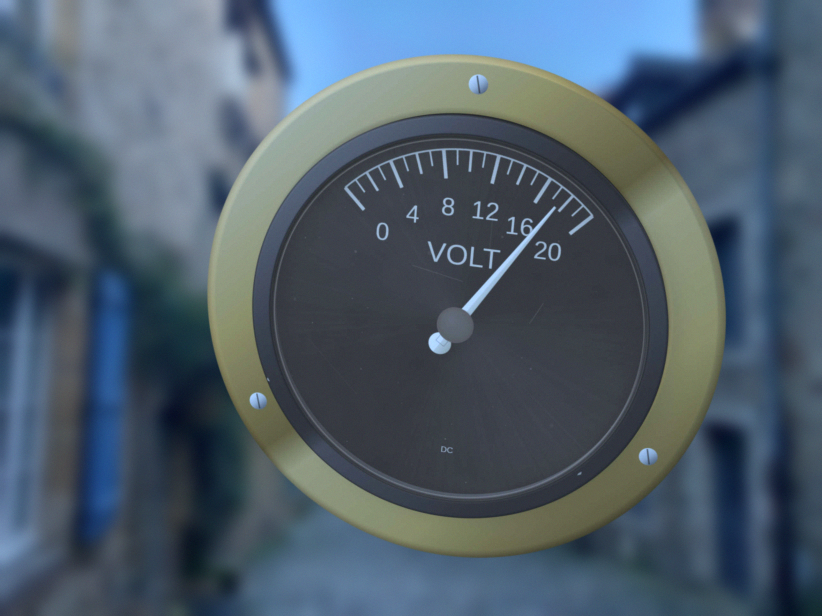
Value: 17.5V
